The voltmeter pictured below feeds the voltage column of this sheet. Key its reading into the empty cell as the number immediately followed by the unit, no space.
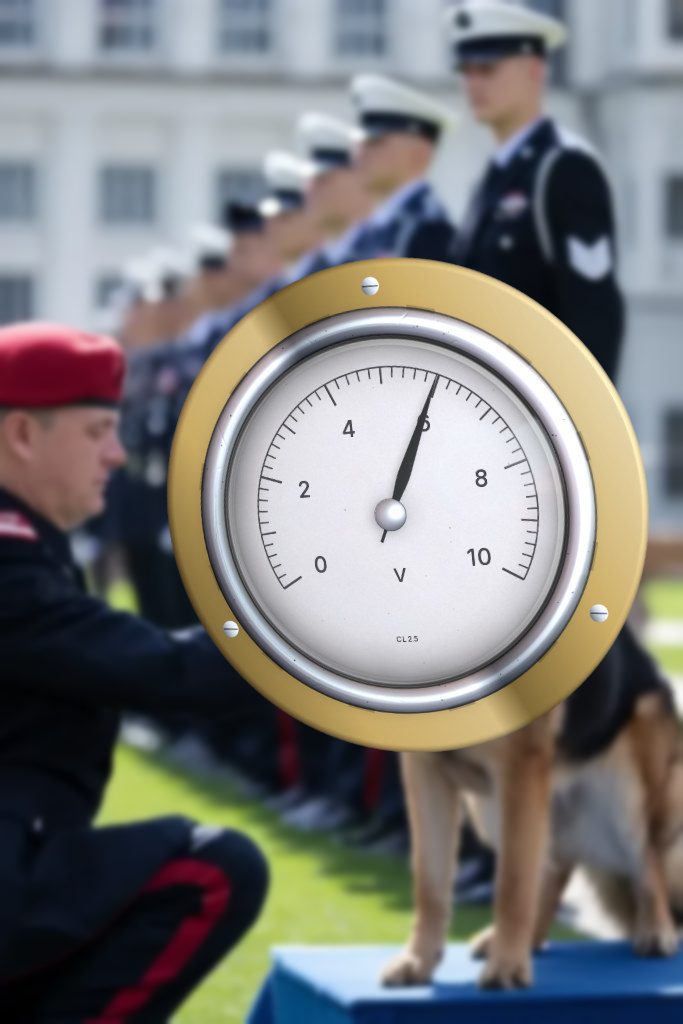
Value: 6V
